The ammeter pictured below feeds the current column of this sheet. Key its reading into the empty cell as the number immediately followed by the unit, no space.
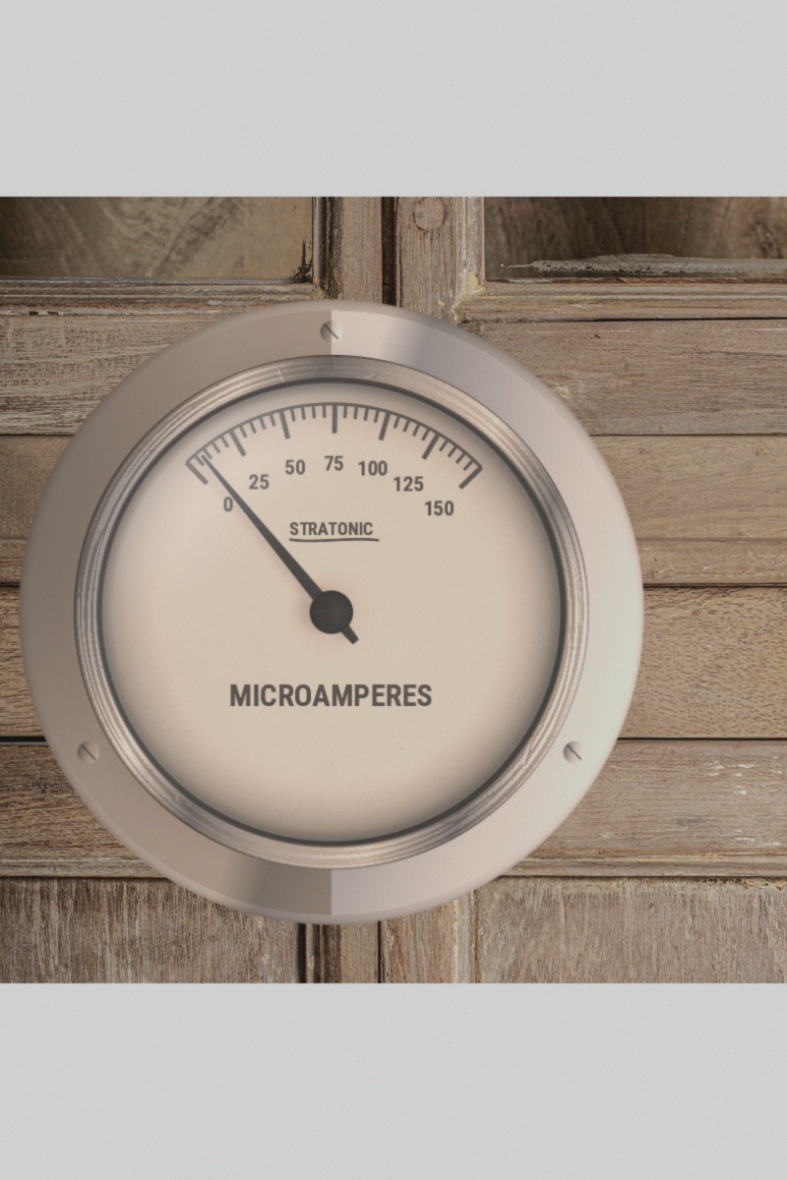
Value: 7.5µA
